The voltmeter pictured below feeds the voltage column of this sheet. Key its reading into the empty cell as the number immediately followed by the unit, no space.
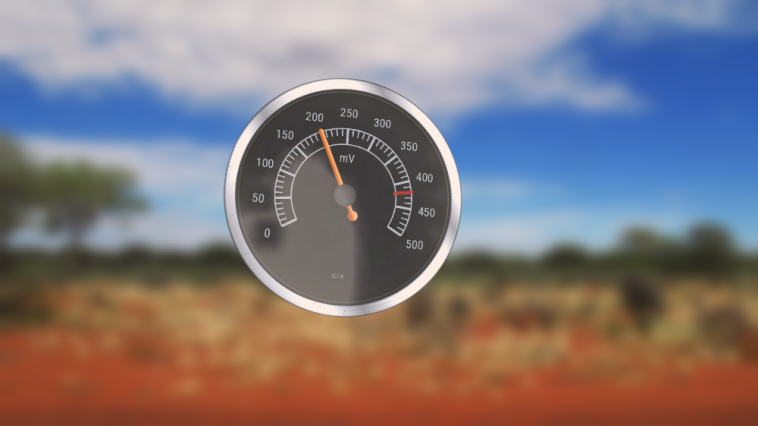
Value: 200mV
